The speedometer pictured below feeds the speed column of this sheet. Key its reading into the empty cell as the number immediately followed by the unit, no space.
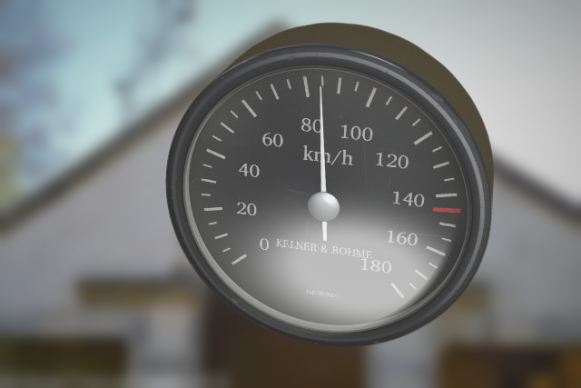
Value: 85km/h
